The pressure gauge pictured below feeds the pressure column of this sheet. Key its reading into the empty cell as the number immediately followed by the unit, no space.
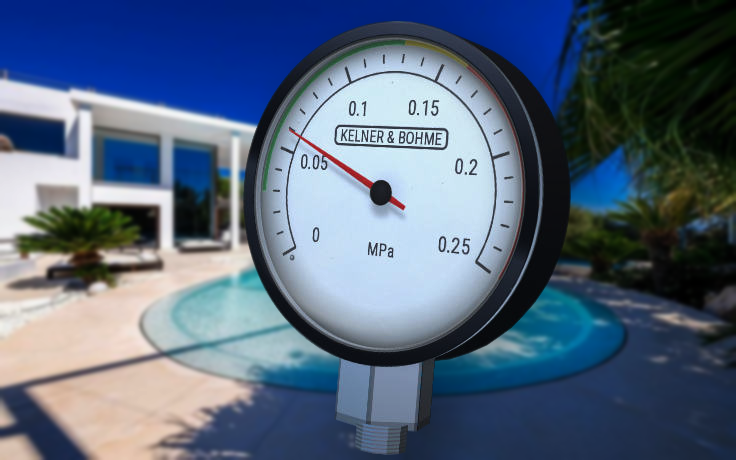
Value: 0.06MPa
